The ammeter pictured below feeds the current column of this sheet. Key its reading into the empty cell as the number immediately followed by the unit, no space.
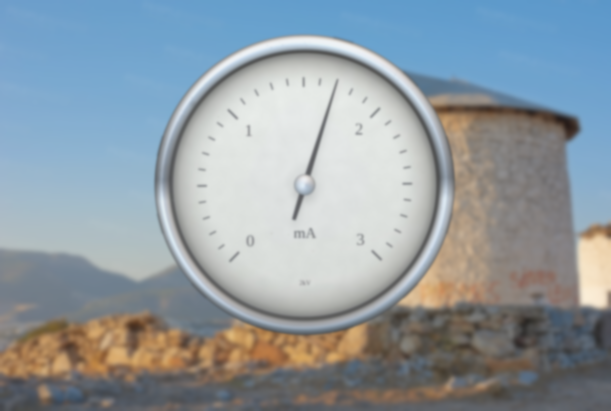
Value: 1.7mA
